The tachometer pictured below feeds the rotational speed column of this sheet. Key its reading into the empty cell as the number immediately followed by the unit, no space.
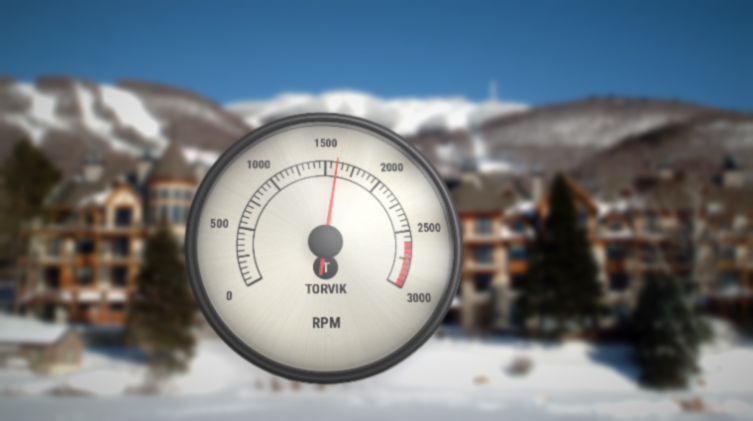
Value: 1600rpm
